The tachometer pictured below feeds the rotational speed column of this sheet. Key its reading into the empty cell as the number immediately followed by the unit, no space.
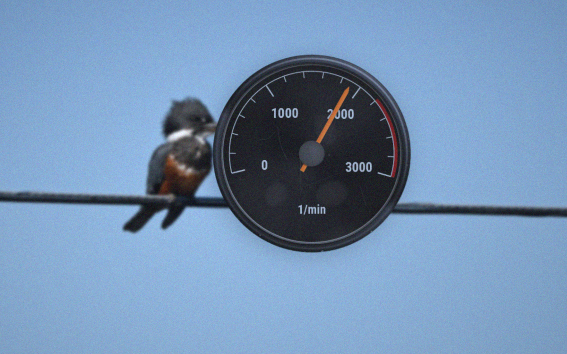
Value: 1900rpm
